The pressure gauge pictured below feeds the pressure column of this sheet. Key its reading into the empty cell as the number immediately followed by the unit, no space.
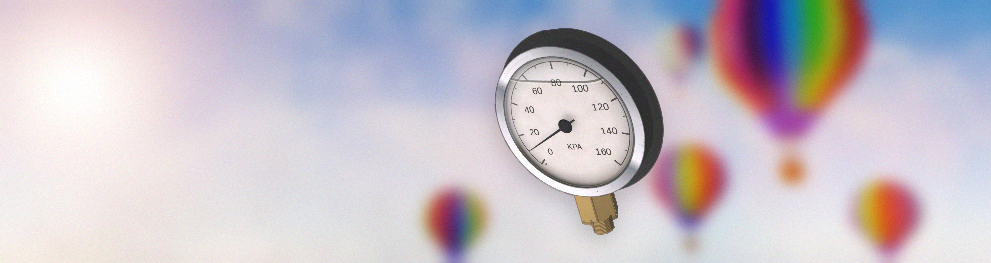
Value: 10kPa
